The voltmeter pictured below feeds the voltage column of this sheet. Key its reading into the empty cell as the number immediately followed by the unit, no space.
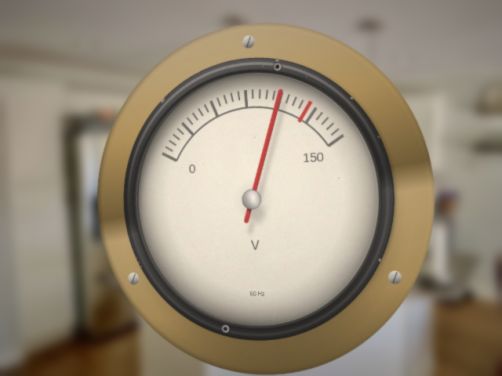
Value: 100V
